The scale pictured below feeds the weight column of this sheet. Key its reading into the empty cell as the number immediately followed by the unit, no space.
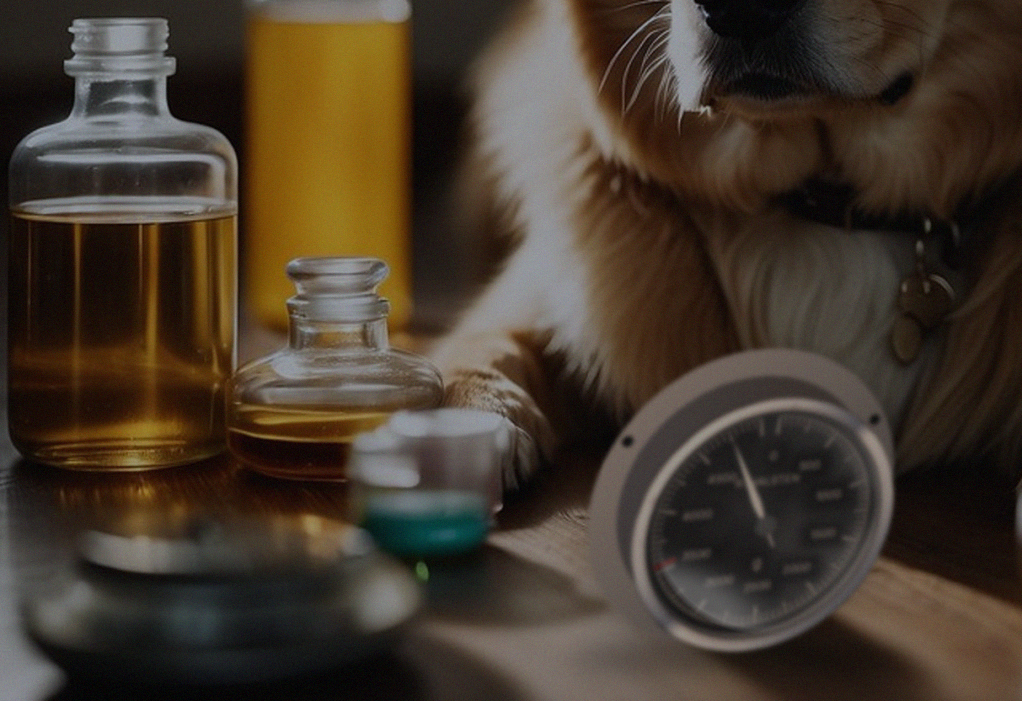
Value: 4750g
